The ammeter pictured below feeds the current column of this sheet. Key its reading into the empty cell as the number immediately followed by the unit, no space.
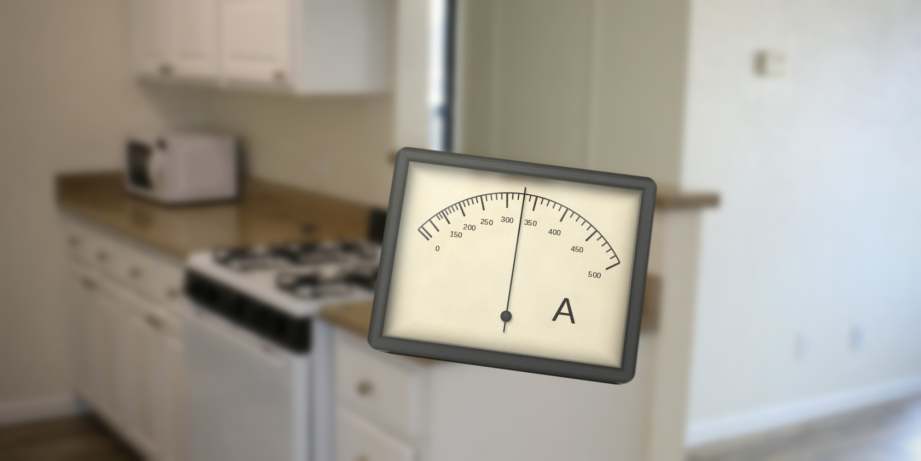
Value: 330A
